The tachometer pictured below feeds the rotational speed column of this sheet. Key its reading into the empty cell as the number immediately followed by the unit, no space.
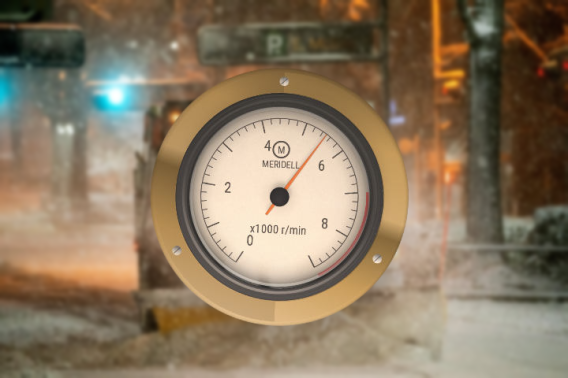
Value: 5500rpm
